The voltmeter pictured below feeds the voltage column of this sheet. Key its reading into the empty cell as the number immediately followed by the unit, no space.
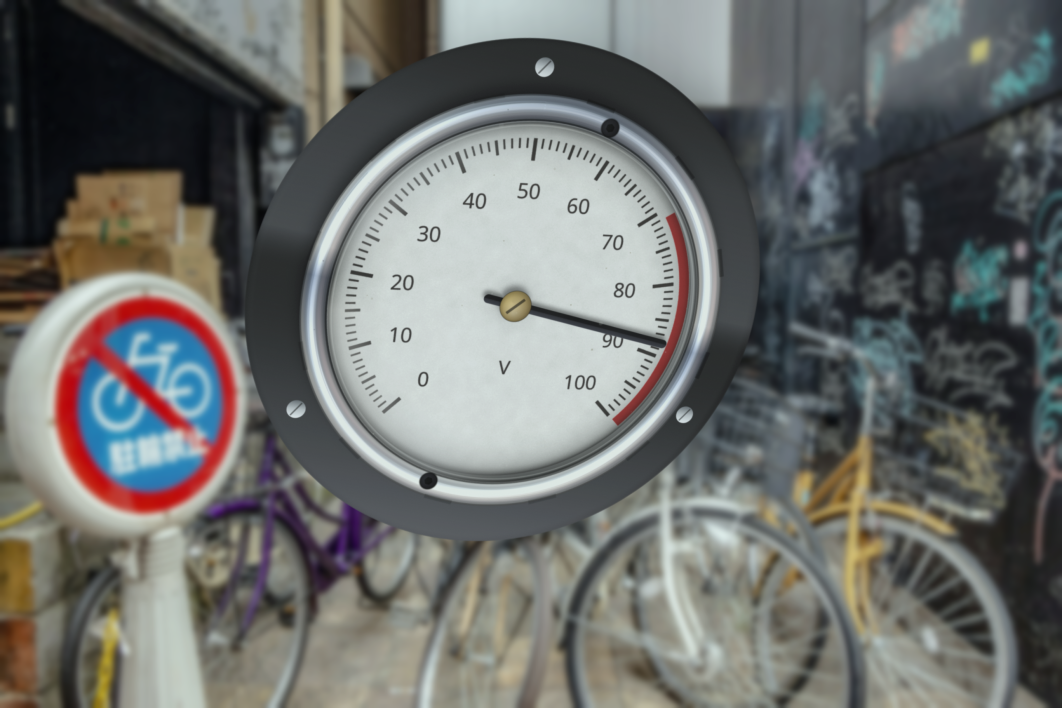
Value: 88V
